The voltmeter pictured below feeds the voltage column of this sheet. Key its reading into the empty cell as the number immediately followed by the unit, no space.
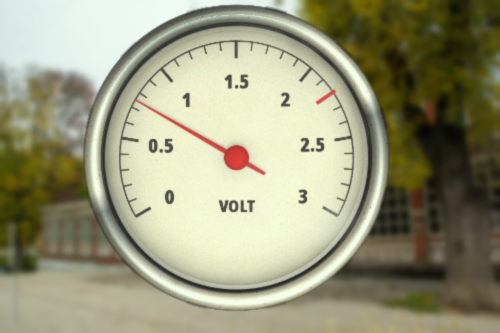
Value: 0.75V
